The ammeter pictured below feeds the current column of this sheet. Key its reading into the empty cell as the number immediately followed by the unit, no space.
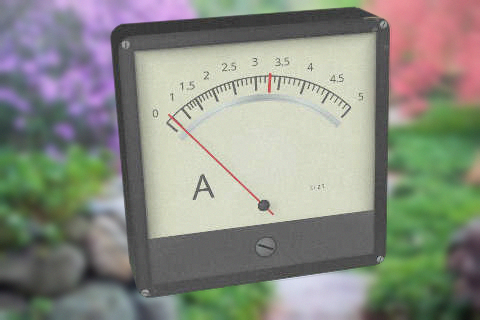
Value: 0.5A
